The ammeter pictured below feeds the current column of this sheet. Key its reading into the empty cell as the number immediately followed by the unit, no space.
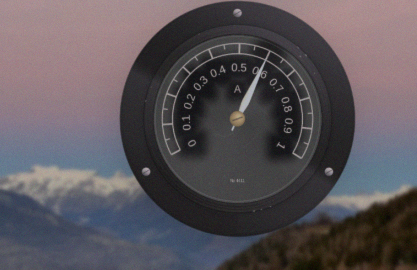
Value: 0.6A
